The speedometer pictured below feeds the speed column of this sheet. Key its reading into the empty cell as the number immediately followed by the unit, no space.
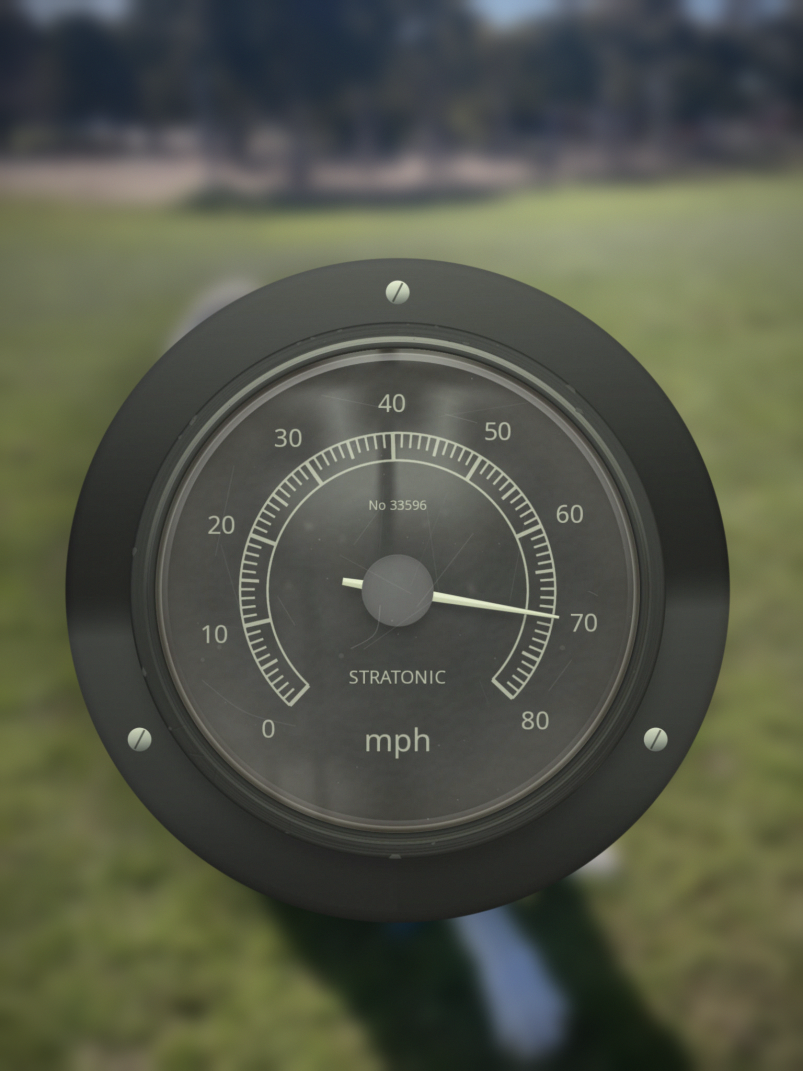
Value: 70mph
